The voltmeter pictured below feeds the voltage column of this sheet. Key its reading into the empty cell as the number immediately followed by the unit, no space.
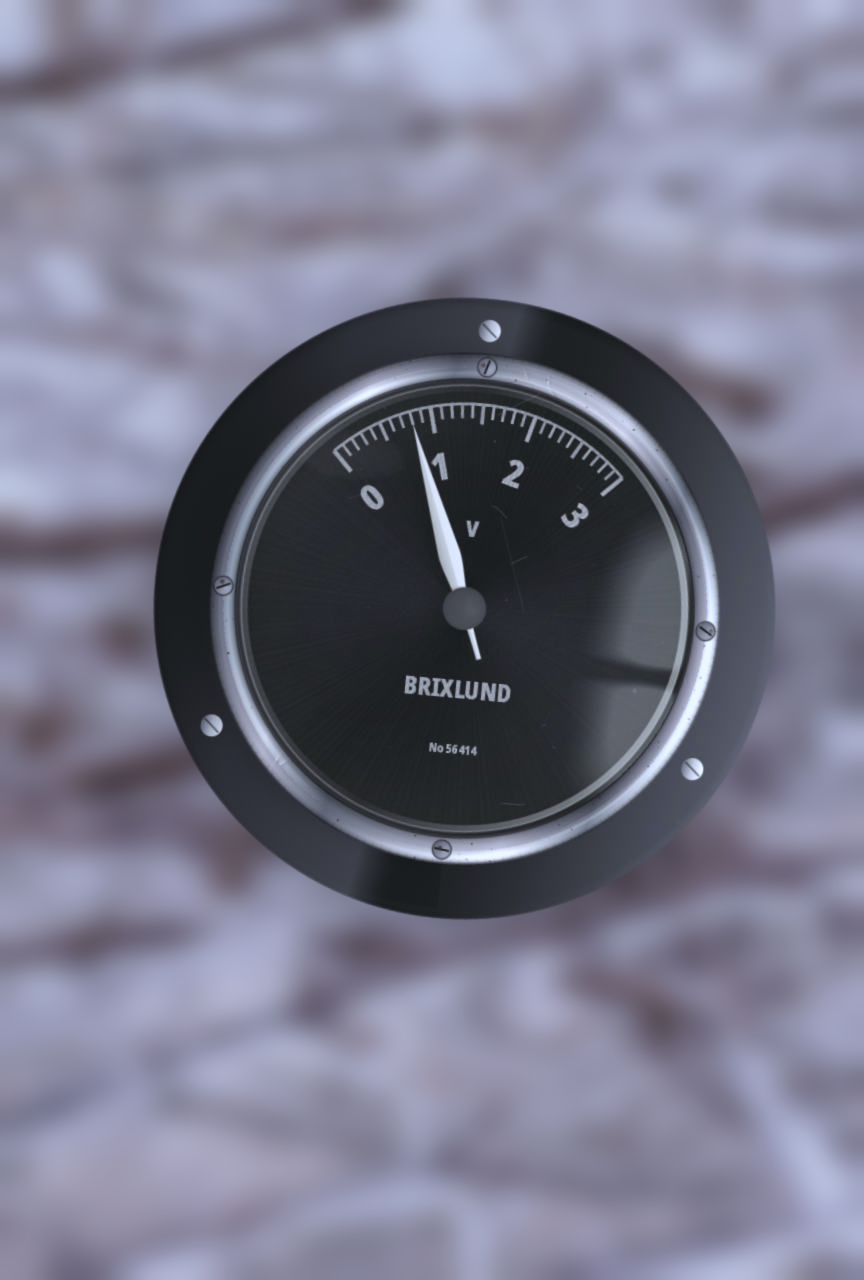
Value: 0.8V
